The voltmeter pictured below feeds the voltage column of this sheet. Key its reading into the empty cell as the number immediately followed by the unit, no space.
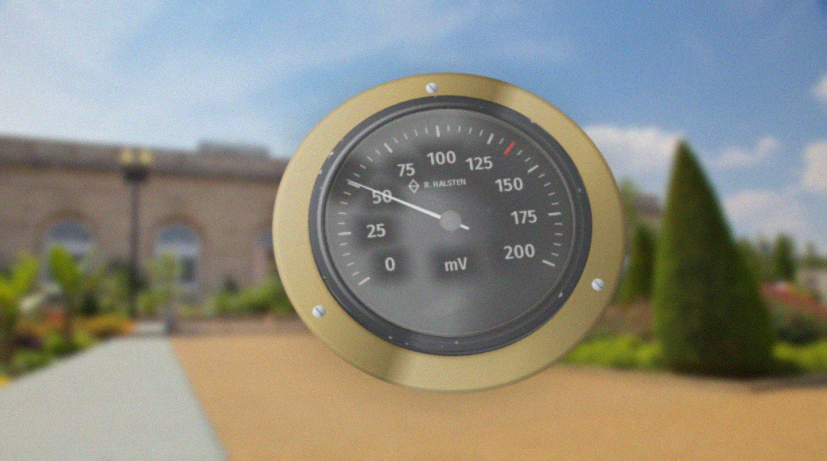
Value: 50mV
